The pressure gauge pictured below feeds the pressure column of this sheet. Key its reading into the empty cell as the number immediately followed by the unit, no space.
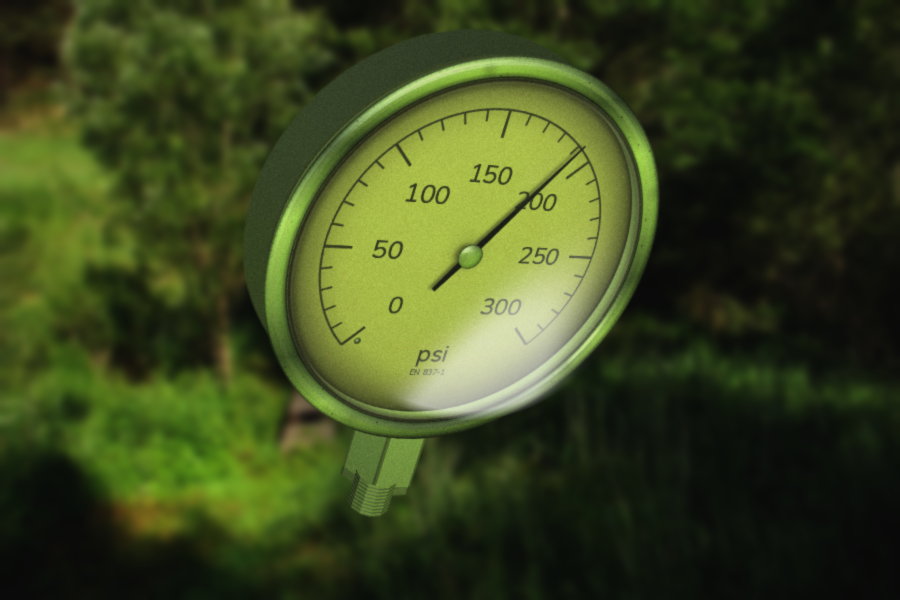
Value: 190psi
